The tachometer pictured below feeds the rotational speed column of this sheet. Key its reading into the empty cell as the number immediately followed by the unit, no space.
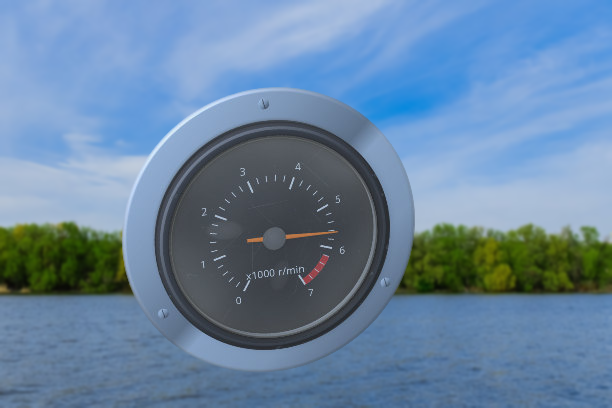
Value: 5600rpm
